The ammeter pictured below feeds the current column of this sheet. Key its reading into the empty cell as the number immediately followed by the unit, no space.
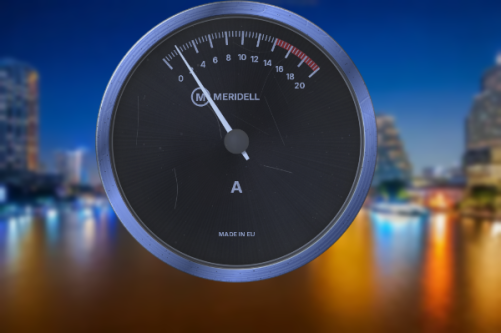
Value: 2A
